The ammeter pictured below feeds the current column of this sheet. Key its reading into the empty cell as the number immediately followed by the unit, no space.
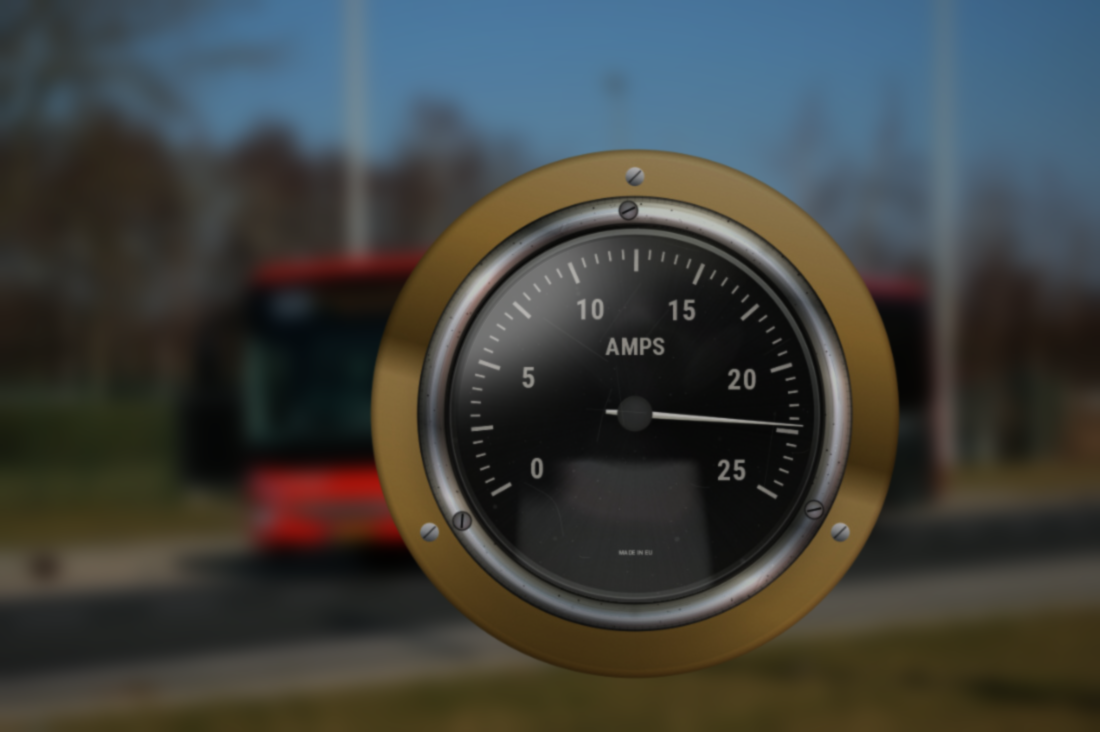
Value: 22.25A
